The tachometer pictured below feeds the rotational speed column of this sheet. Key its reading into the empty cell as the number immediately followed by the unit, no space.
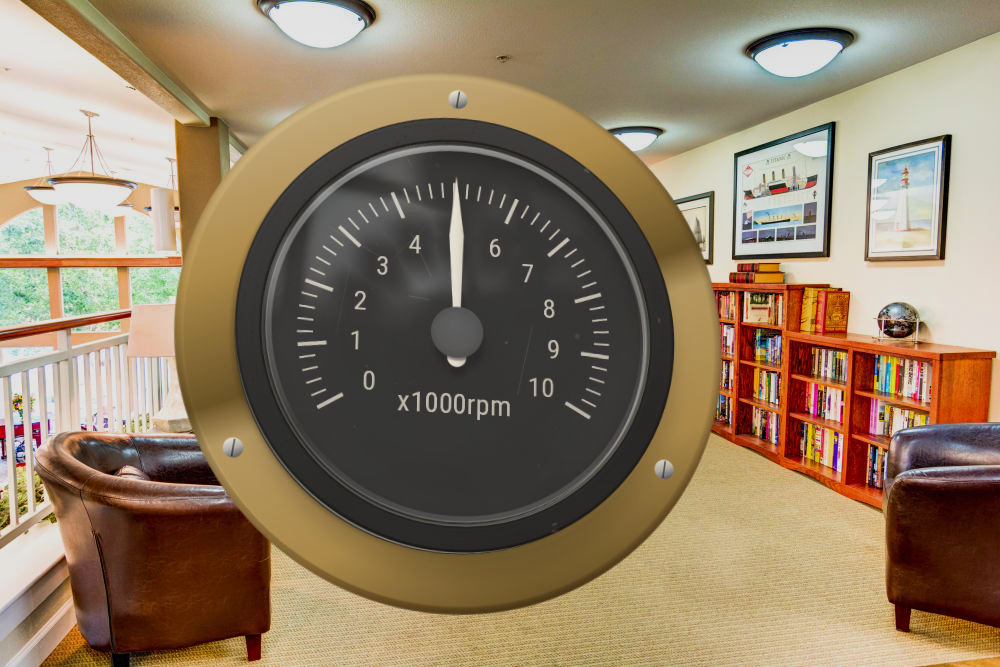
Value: 5000rpm
